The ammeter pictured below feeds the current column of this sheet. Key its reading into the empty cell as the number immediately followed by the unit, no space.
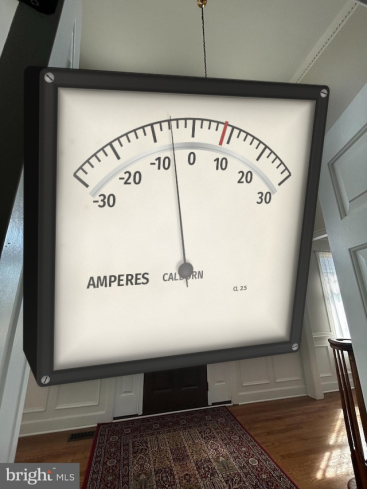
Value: -6A
